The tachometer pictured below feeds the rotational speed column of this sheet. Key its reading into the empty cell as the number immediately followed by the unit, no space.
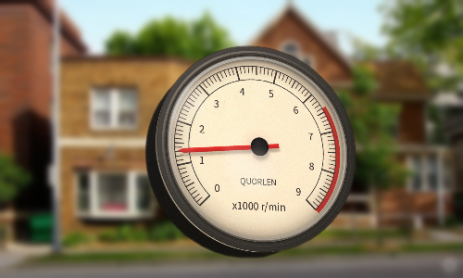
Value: 1300rpm
